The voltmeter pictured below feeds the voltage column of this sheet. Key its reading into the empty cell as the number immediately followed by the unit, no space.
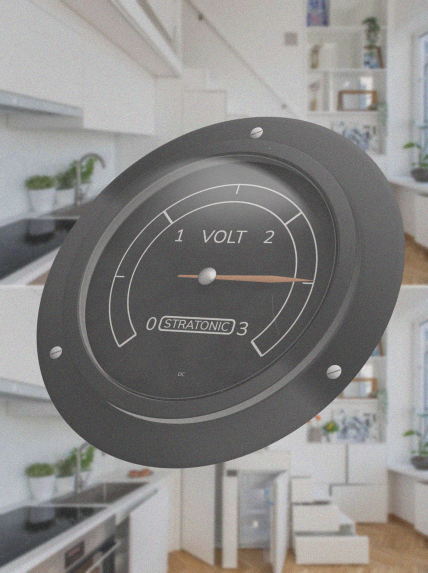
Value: 2.5V
